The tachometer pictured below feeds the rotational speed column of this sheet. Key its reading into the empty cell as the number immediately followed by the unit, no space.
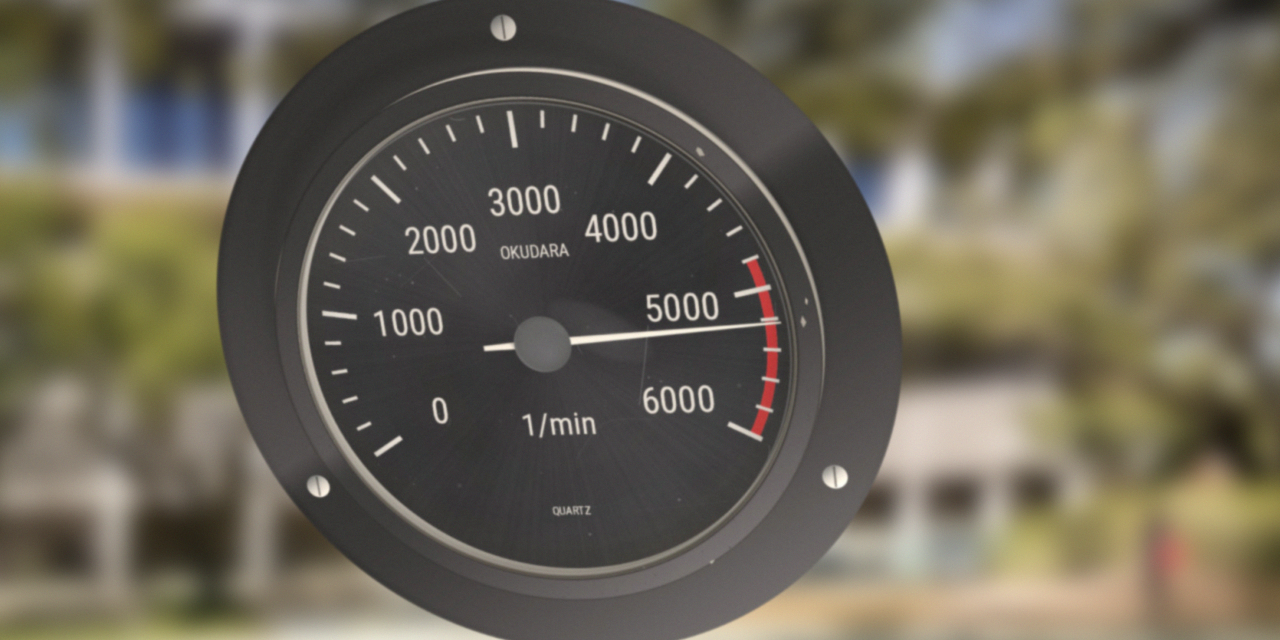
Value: 5200rpm
